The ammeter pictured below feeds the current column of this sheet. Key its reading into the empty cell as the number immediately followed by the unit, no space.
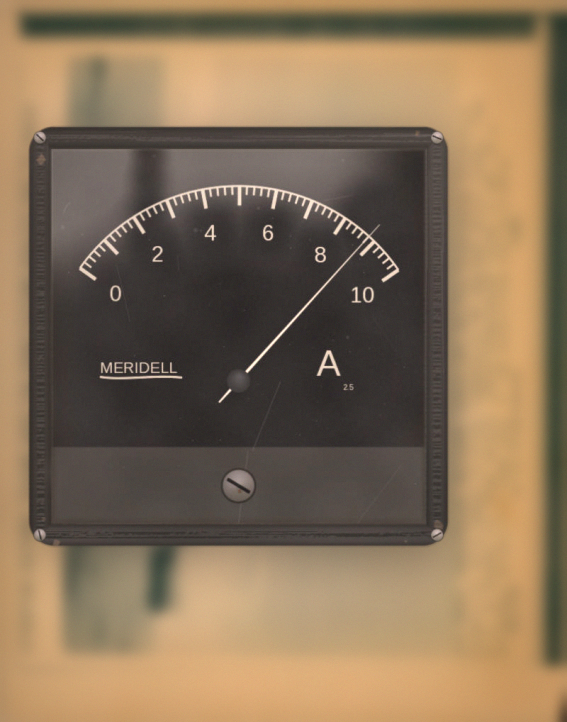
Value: 8.8A
